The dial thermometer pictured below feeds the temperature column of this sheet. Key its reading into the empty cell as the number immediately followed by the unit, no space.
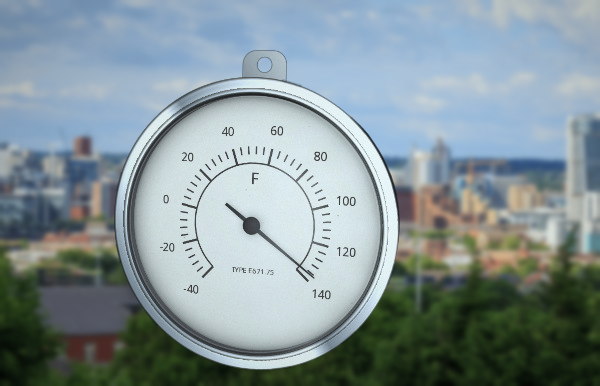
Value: 136°F
